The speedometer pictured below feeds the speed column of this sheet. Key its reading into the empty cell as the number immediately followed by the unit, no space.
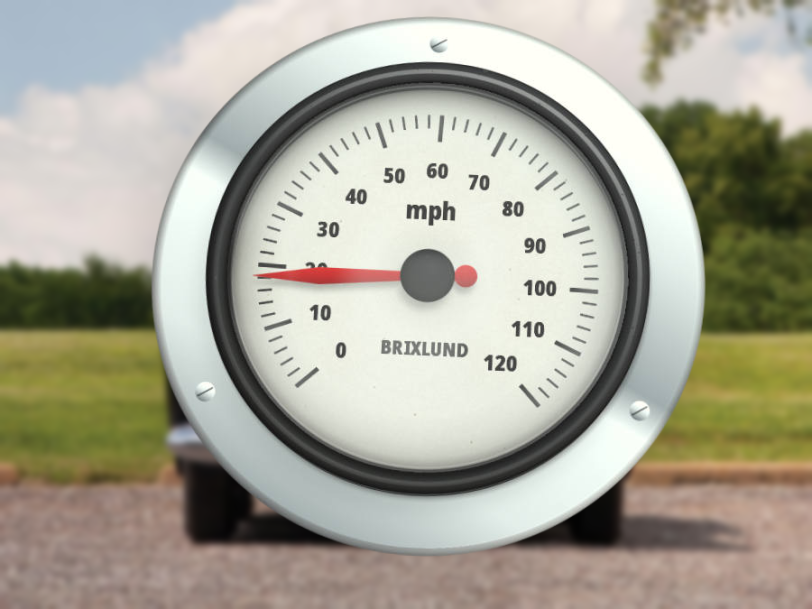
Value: 18mph
